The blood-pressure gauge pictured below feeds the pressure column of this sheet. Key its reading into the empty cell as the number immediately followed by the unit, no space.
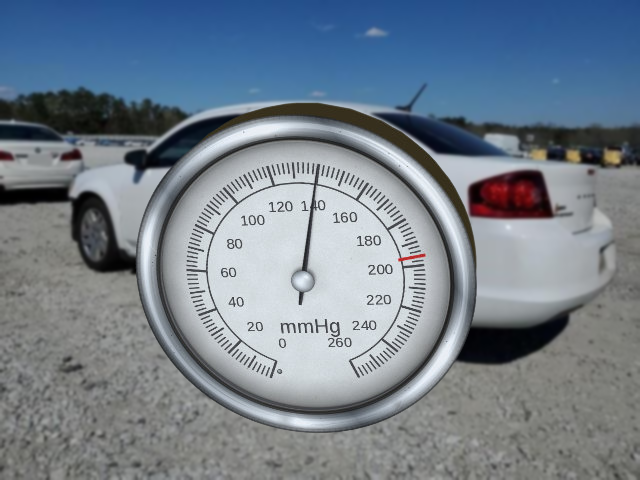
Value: 140mmHg
